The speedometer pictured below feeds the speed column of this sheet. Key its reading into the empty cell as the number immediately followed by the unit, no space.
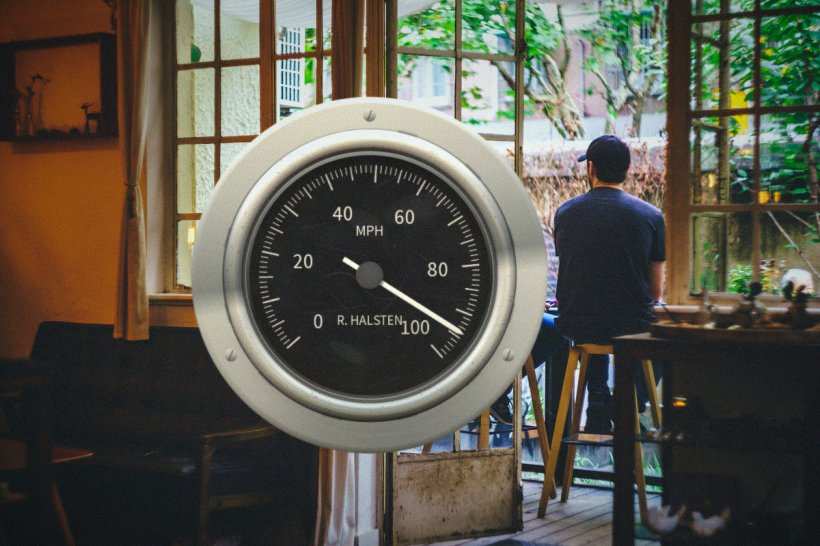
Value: 94mph
